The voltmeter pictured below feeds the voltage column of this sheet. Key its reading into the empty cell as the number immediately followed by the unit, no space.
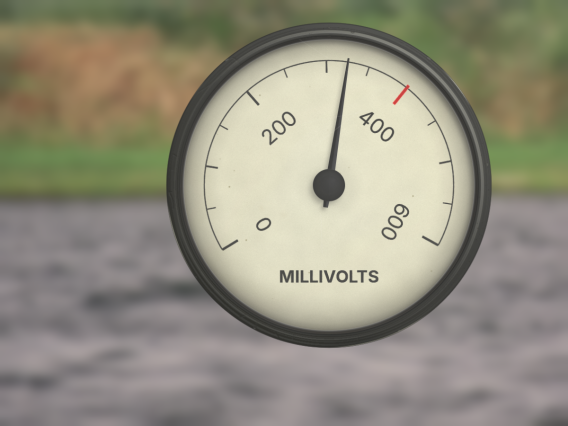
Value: 325mV
